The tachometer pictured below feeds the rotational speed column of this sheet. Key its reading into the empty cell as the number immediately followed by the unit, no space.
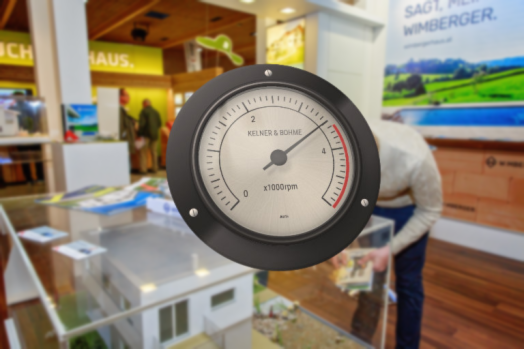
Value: 3500rpm
